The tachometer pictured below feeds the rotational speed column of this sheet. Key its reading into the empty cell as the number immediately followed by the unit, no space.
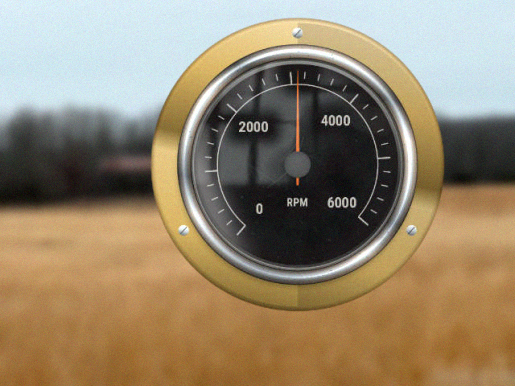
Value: 3100rpm
